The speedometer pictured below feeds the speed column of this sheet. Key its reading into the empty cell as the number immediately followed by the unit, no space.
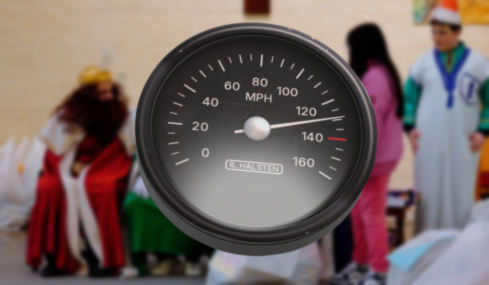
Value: 130mph
